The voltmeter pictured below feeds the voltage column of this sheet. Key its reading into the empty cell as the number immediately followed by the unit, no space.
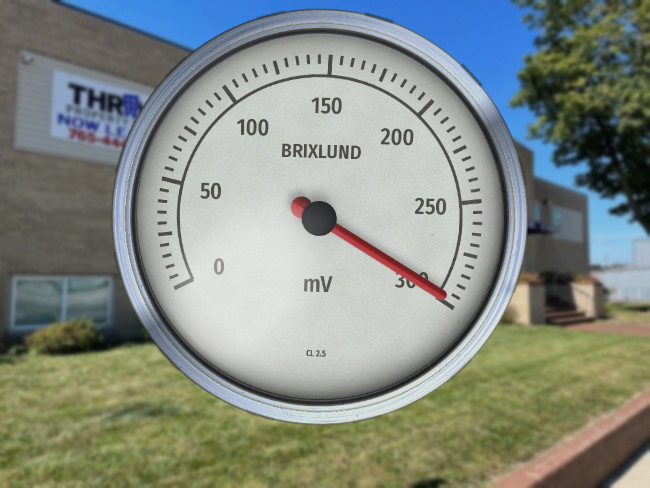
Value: 297.5mV
